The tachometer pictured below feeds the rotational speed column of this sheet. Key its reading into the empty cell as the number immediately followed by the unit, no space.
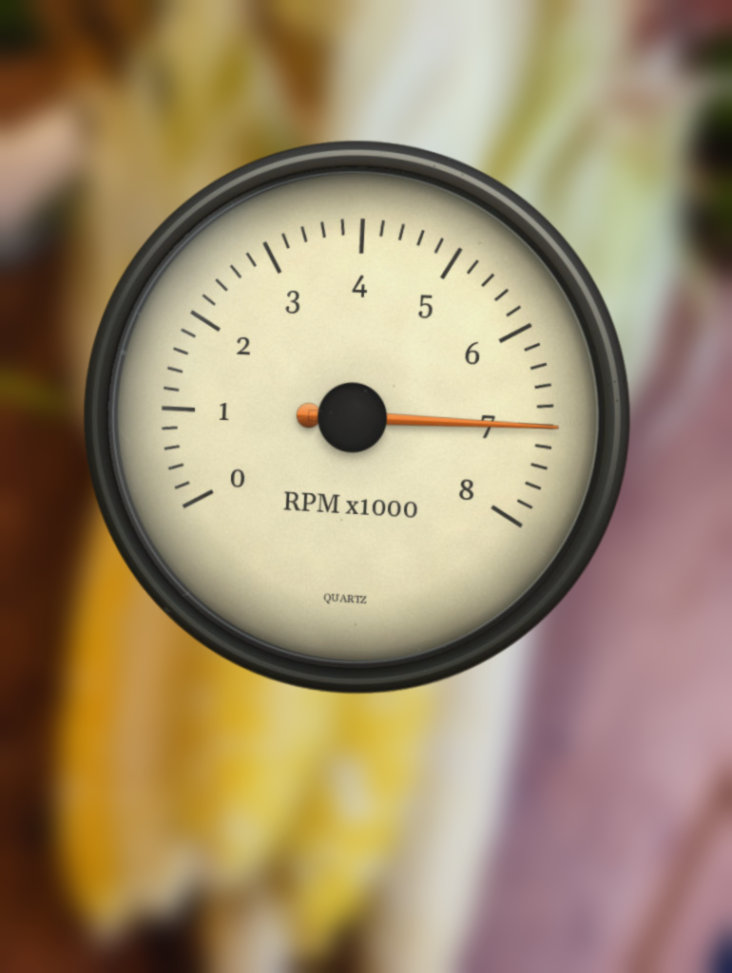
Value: 7000rpm
